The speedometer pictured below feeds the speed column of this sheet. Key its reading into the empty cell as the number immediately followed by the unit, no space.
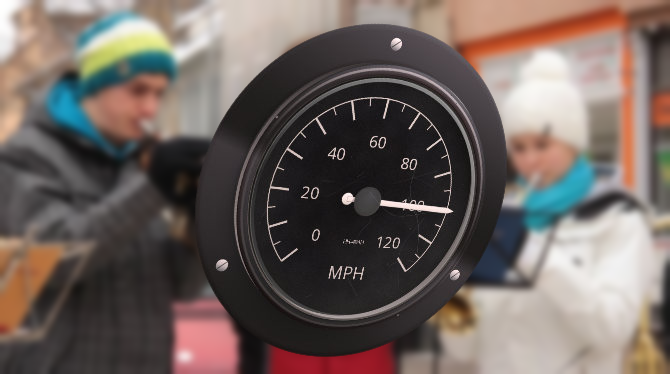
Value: 100mph
